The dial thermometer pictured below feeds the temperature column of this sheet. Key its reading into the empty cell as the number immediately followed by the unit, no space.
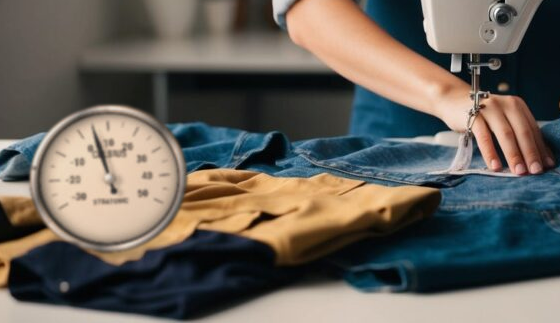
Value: 5°C
